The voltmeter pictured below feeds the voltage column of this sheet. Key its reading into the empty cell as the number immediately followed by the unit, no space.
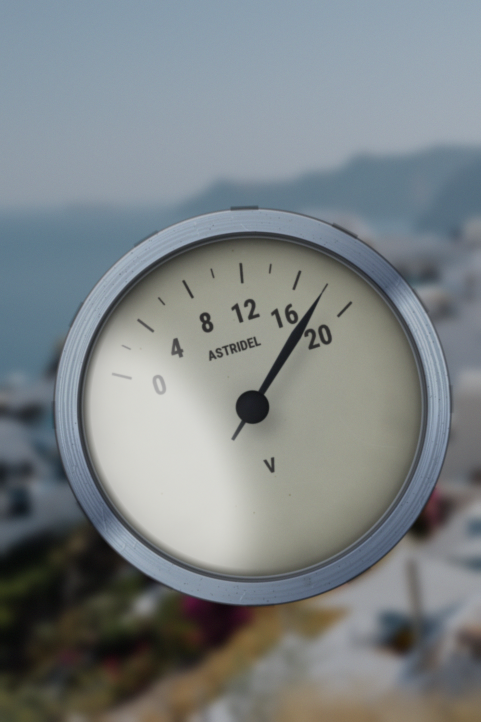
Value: 18V
